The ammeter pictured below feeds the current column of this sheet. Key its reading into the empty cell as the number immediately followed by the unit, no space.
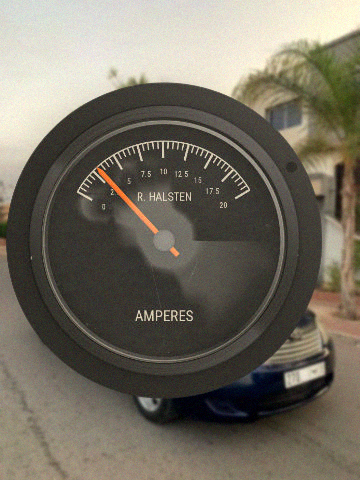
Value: 3A
